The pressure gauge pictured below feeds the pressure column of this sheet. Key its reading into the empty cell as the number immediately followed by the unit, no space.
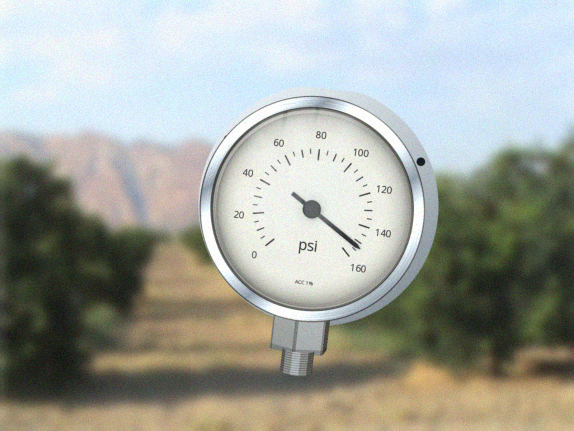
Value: 152.5psi
